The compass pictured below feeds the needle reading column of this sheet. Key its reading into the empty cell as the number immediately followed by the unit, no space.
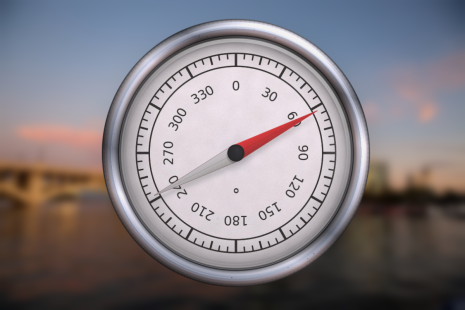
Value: 62.5°
